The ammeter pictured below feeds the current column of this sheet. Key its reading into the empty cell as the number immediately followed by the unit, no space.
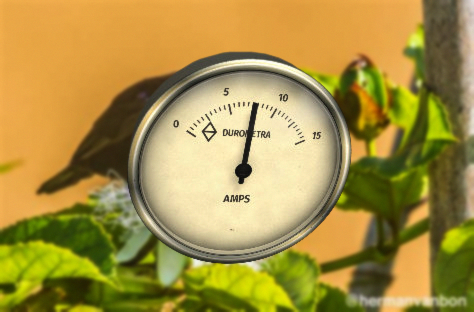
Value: 7.5A
